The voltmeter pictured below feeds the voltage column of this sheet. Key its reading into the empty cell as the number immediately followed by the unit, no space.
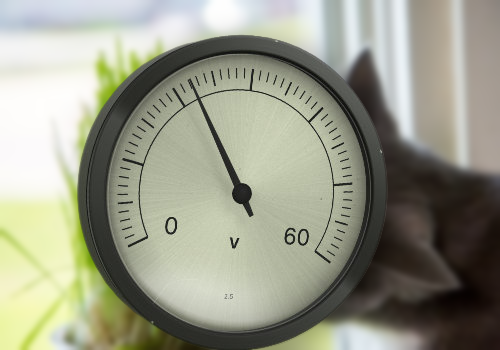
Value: 22V
